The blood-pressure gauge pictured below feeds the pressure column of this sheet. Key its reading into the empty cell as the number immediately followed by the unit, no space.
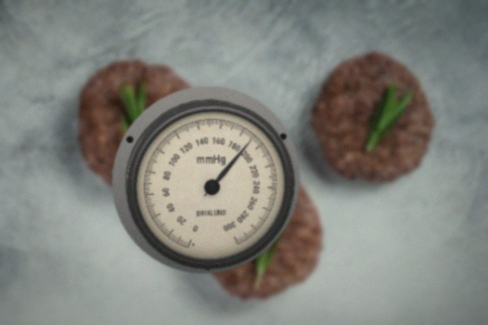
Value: 190mmHg
